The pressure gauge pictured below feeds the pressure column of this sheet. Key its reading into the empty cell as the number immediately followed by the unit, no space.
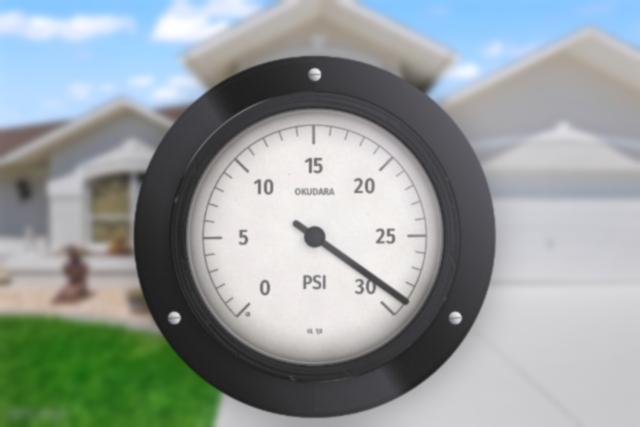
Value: 29psi
